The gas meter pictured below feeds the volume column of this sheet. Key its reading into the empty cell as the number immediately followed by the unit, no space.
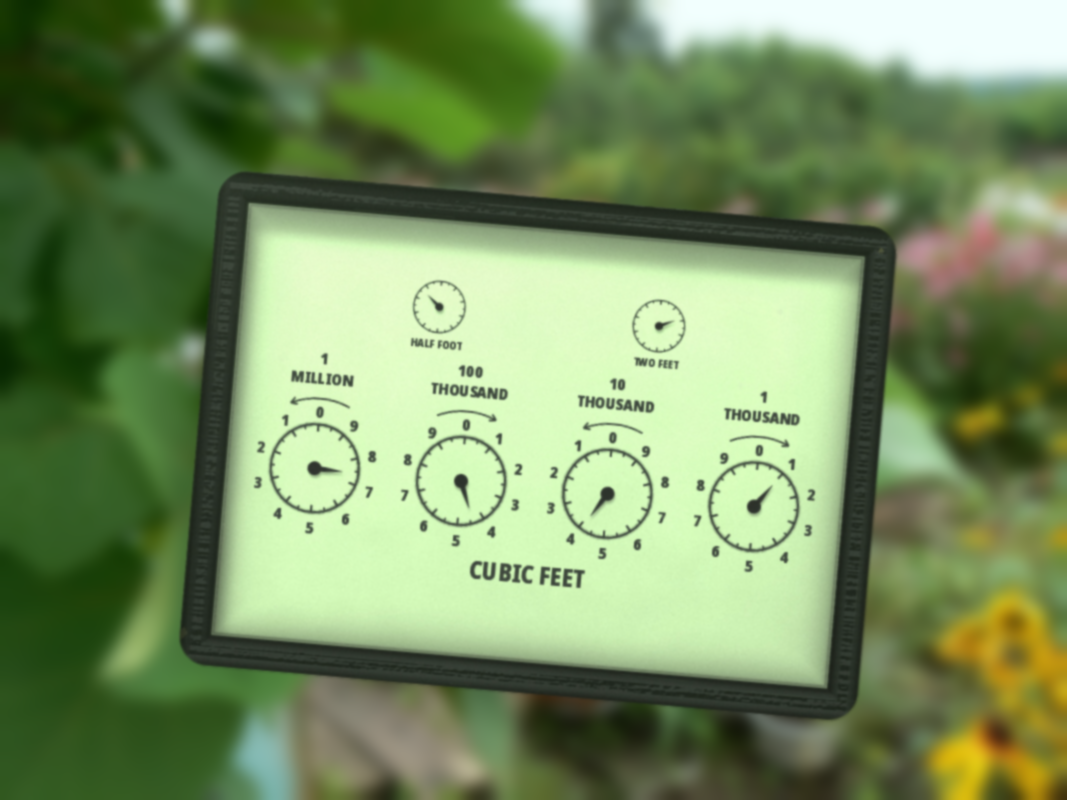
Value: 744100ft³
